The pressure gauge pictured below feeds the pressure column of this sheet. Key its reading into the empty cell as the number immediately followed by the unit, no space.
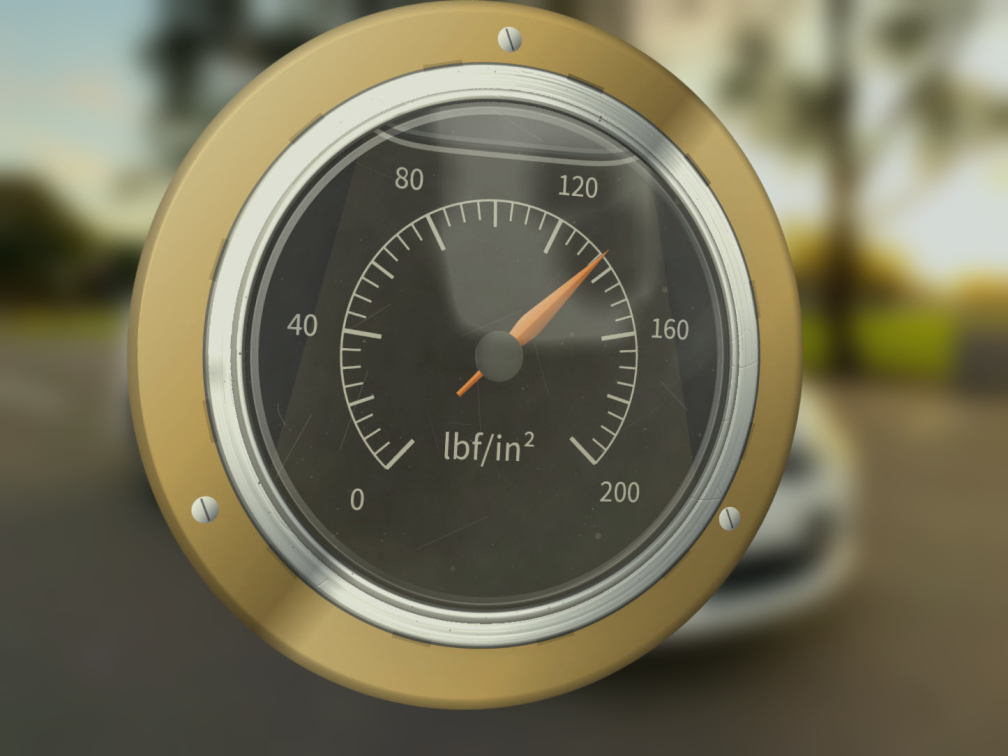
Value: 135psi
